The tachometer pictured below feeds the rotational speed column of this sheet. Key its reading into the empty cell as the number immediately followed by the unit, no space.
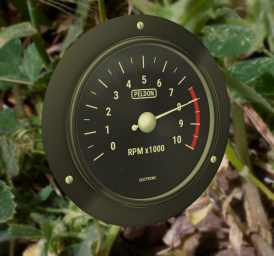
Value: 8000rpm
